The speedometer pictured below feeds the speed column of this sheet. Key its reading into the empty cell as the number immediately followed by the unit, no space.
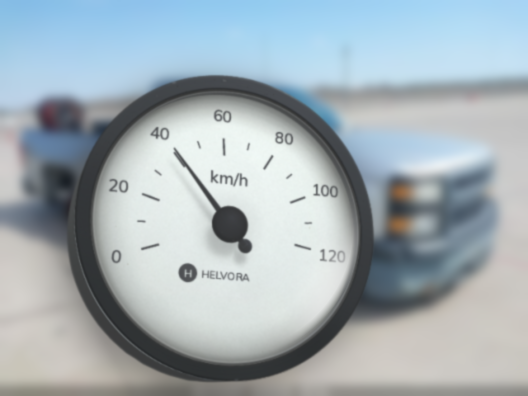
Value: 40km/h
